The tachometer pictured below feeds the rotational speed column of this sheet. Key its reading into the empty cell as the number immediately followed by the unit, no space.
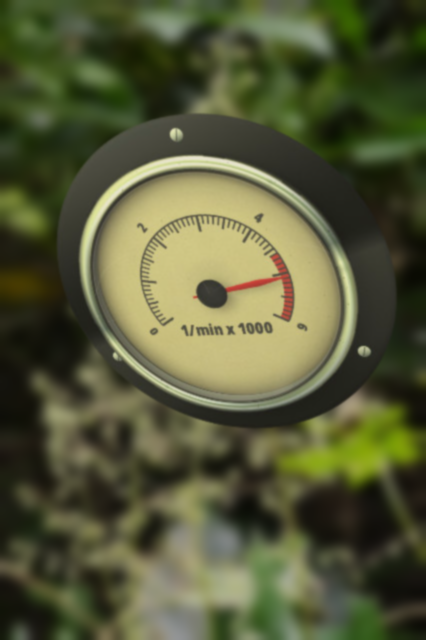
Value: 5000rpm
